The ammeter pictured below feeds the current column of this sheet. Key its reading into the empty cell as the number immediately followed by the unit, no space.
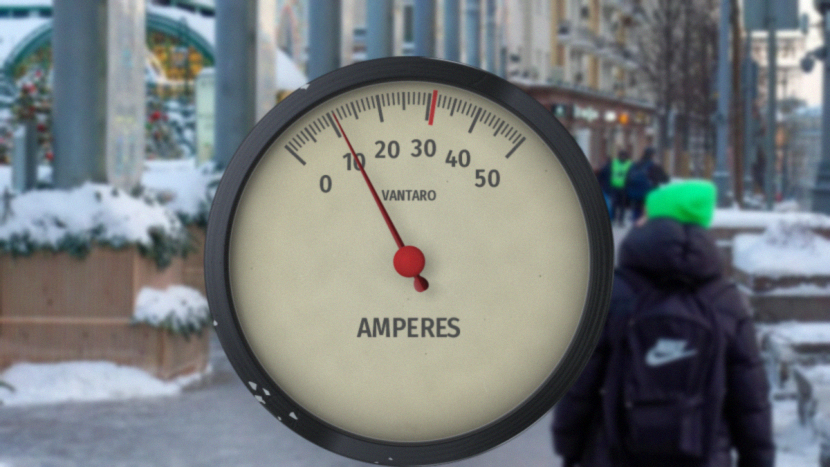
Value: 11A
